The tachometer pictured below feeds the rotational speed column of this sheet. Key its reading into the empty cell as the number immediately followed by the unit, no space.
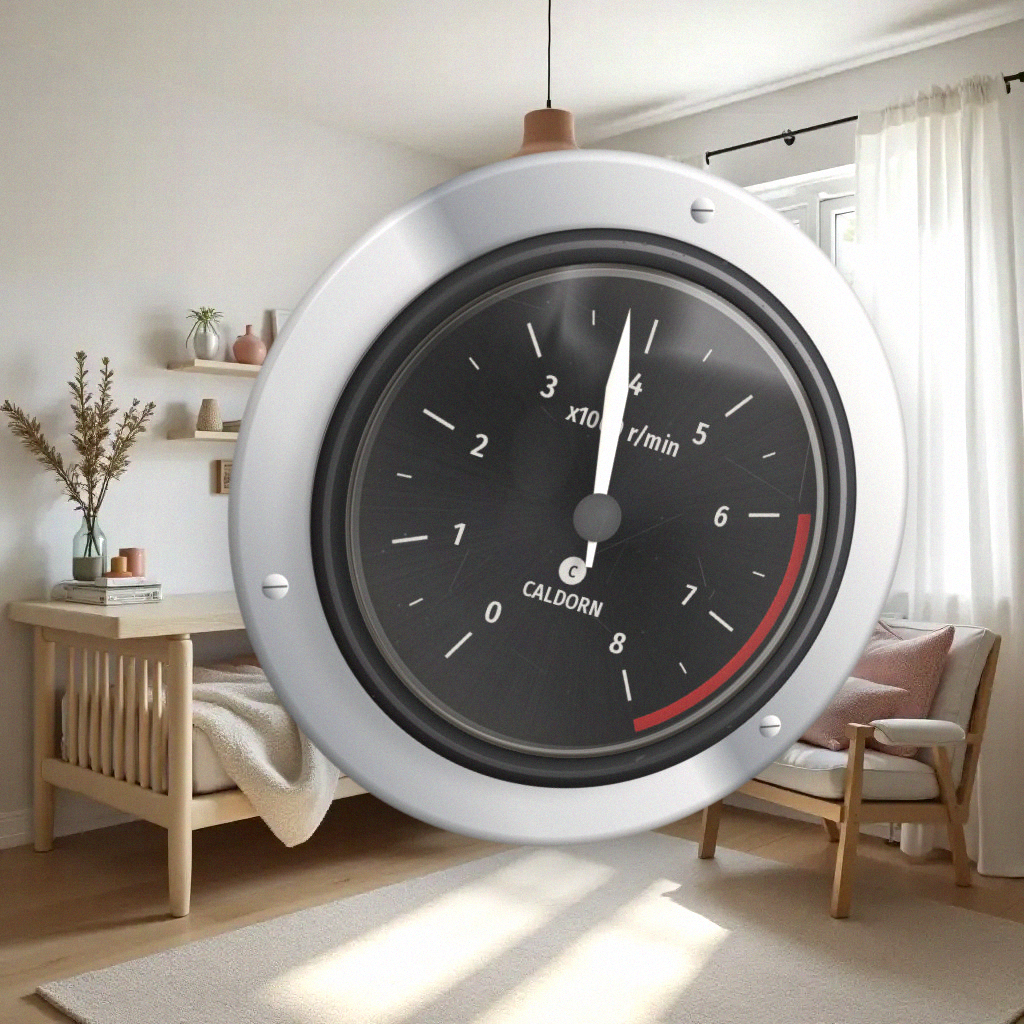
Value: 3750rpm
